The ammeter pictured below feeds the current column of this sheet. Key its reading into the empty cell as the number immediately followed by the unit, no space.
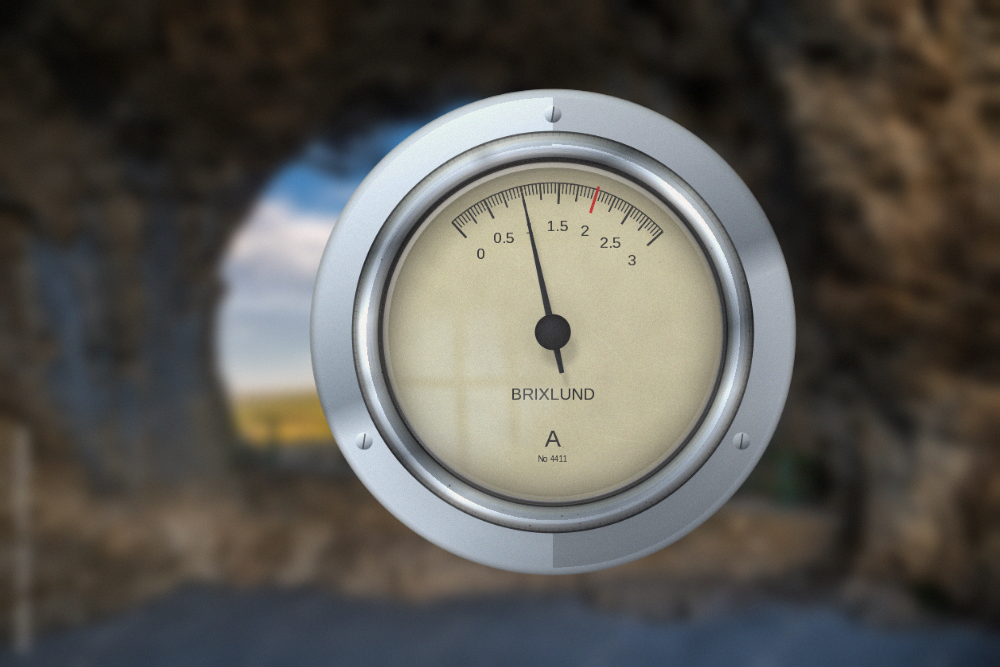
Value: 1A
